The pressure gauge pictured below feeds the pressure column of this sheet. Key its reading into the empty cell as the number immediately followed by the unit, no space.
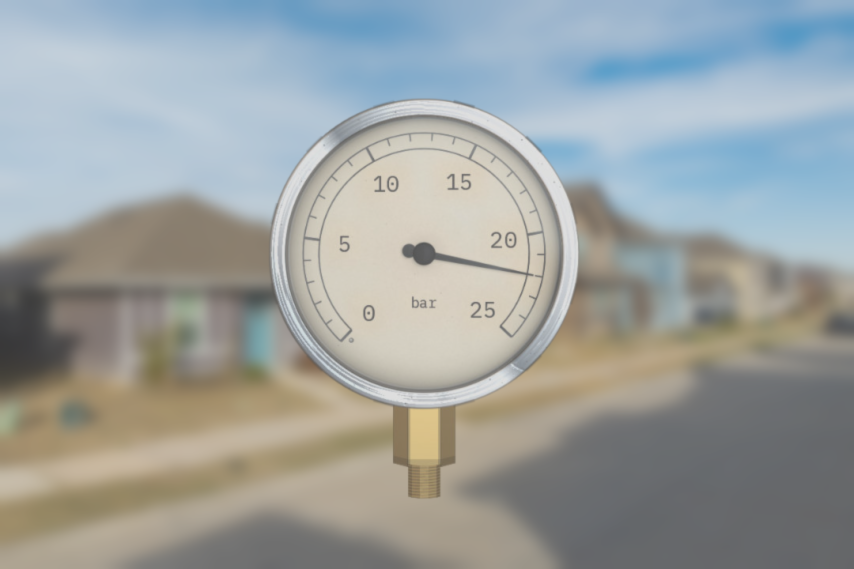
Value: 22bar
